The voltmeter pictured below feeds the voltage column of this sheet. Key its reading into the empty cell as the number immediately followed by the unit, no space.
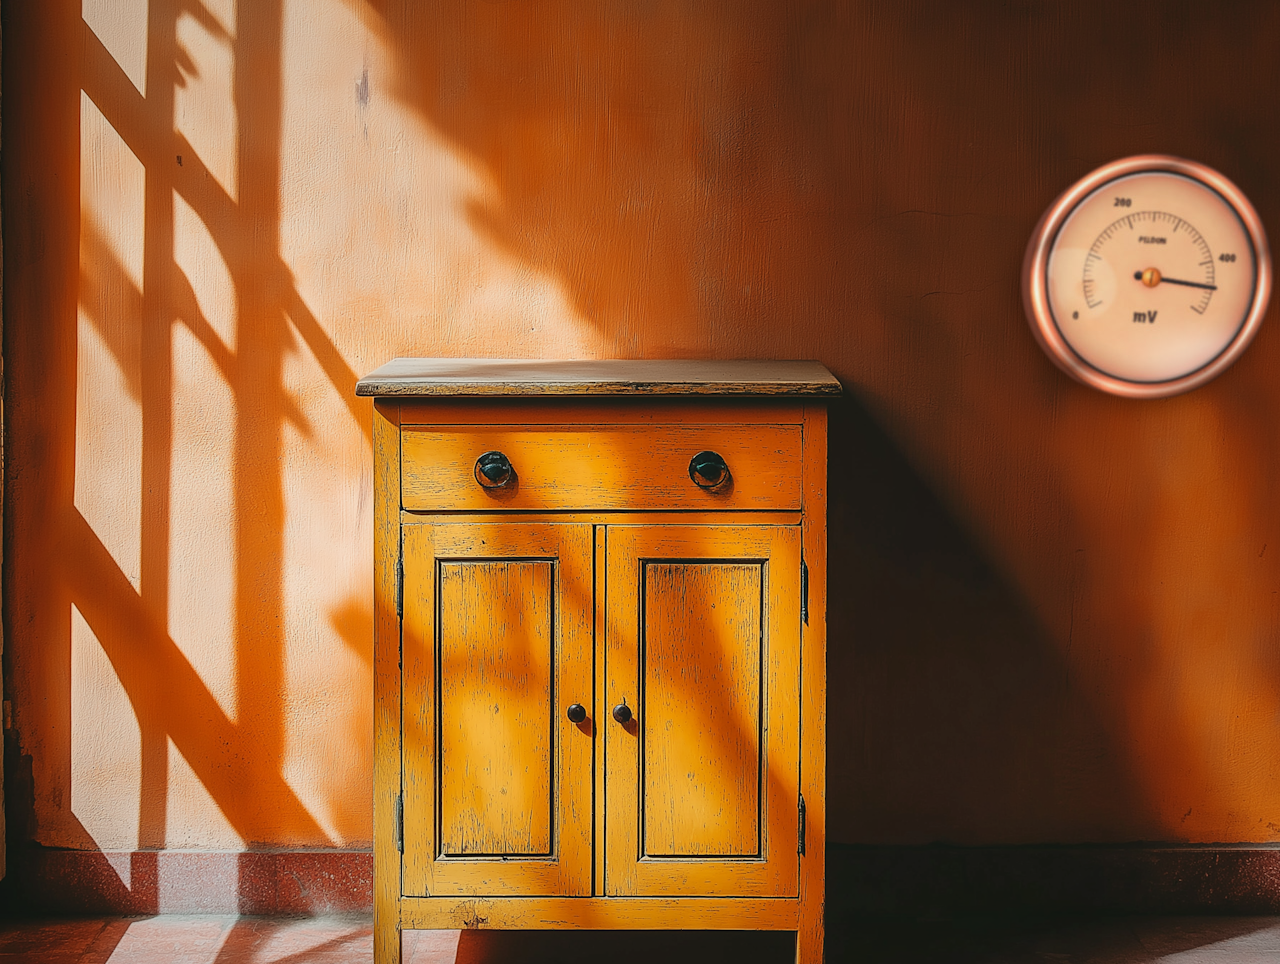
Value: 450mV
